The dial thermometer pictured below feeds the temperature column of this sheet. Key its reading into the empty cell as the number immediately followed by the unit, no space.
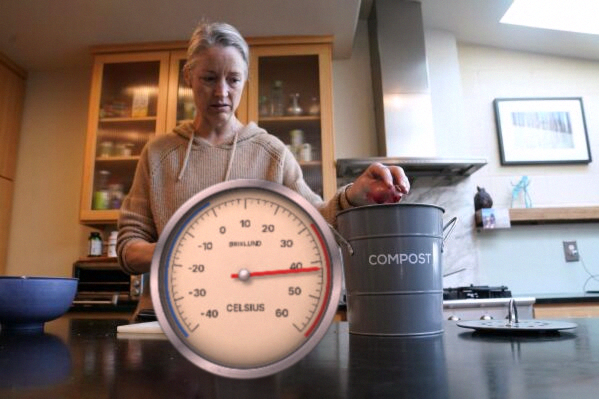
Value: 42°C
